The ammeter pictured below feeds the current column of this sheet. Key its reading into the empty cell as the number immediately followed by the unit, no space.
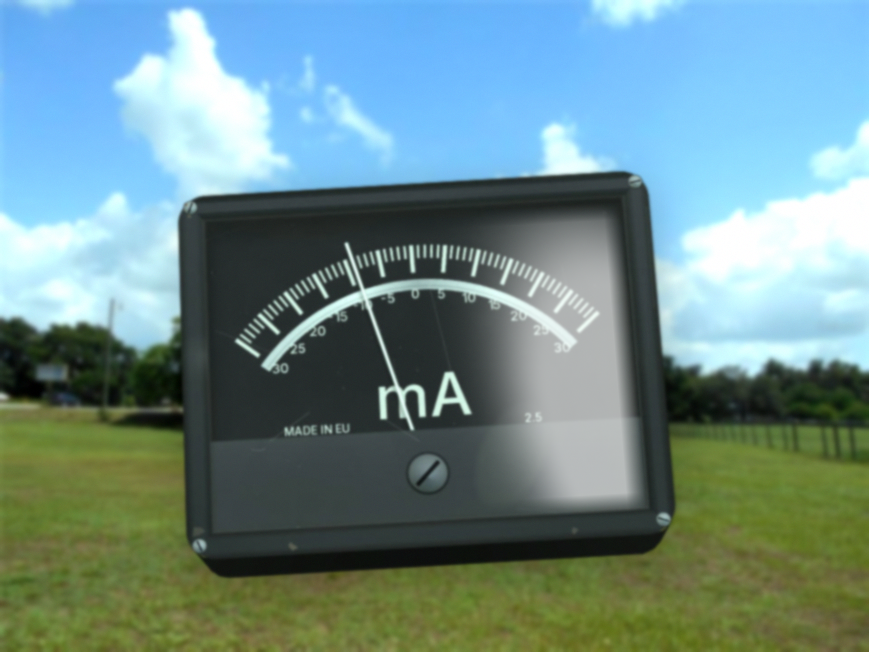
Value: -9mA
